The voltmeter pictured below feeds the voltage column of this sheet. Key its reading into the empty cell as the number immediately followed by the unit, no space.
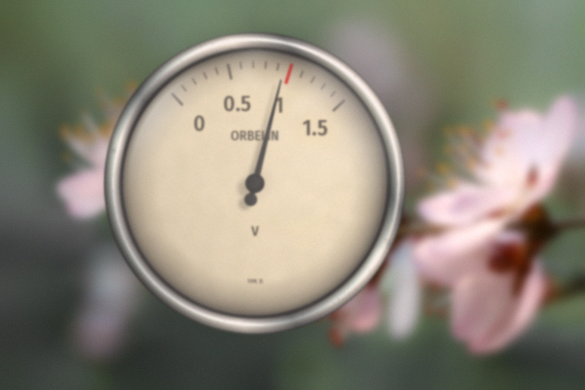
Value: 0.95V
